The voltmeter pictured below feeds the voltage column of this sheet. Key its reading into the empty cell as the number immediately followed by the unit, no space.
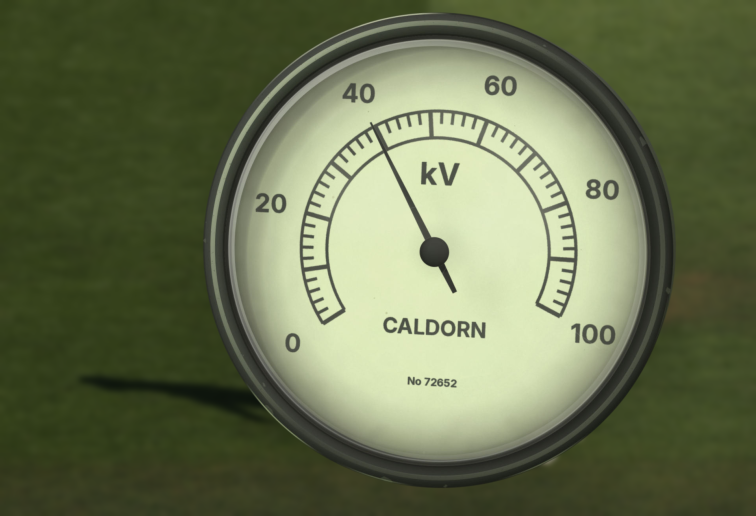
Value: 40kV
